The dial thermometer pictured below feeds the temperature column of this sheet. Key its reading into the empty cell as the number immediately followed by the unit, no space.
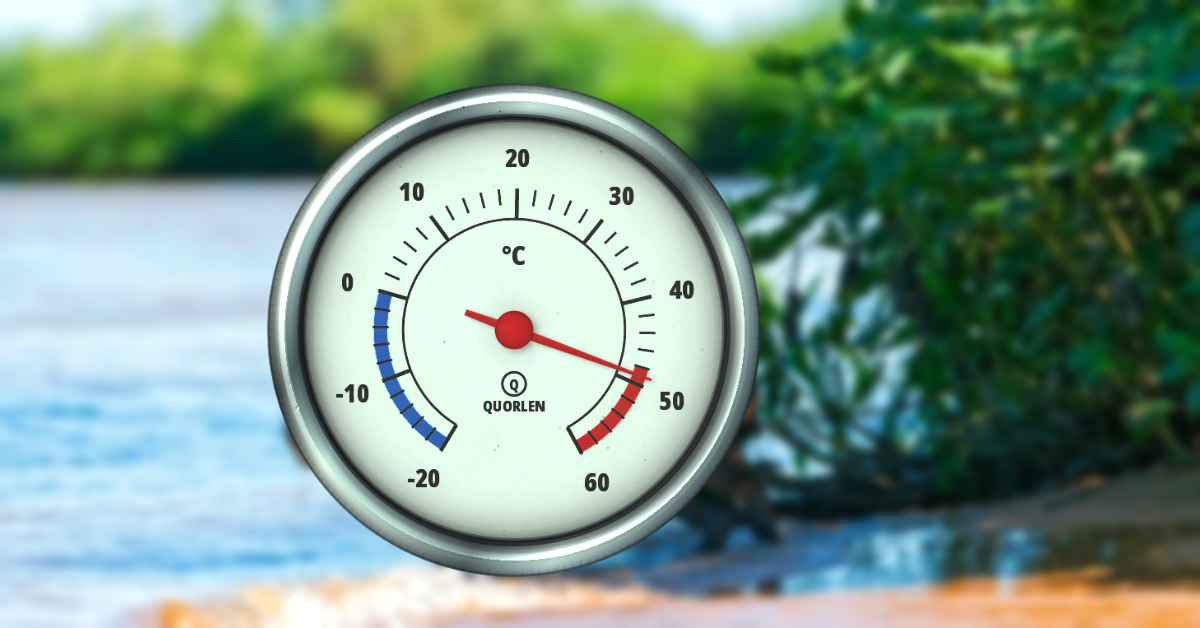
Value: 49°C
